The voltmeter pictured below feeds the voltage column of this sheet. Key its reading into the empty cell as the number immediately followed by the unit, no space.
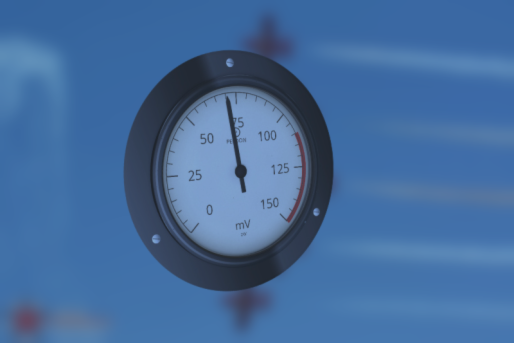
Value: 70mV
